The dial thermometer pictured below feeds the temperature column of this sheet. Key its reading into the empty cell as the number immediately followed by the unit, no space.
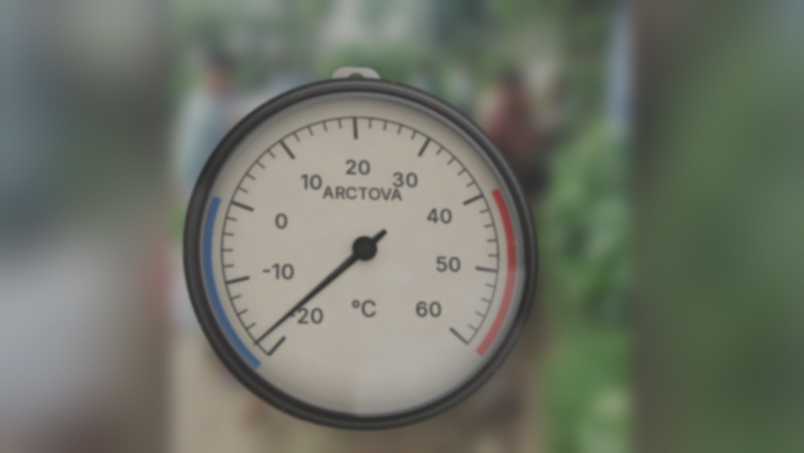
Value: -18°C
